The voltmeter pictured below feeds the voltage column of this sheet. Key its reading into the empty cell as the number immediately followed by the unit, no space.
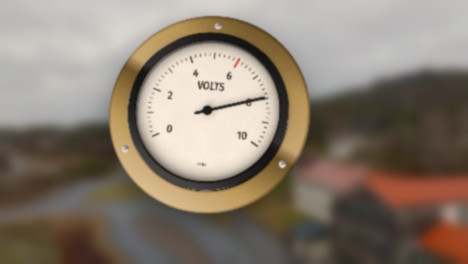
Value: 8V
